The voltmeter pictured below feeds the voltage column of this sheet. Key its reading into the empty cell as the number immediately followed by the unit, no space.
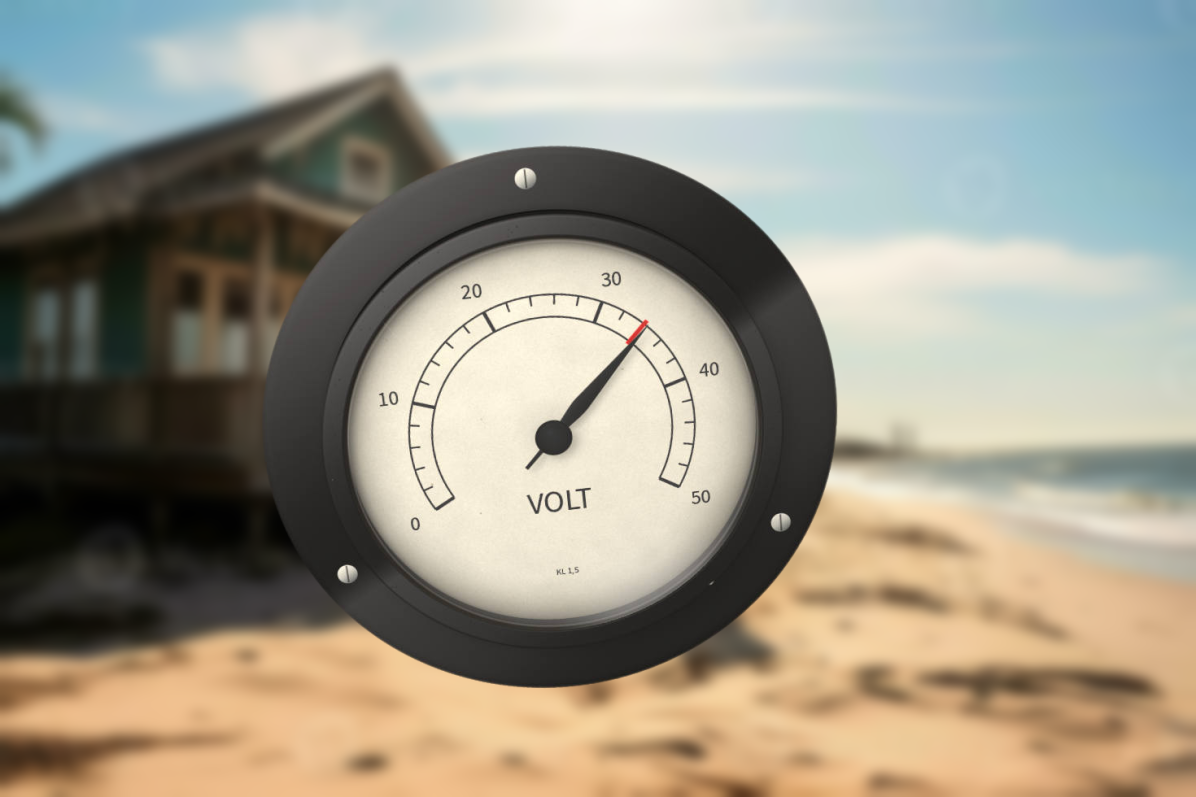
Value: 34V
